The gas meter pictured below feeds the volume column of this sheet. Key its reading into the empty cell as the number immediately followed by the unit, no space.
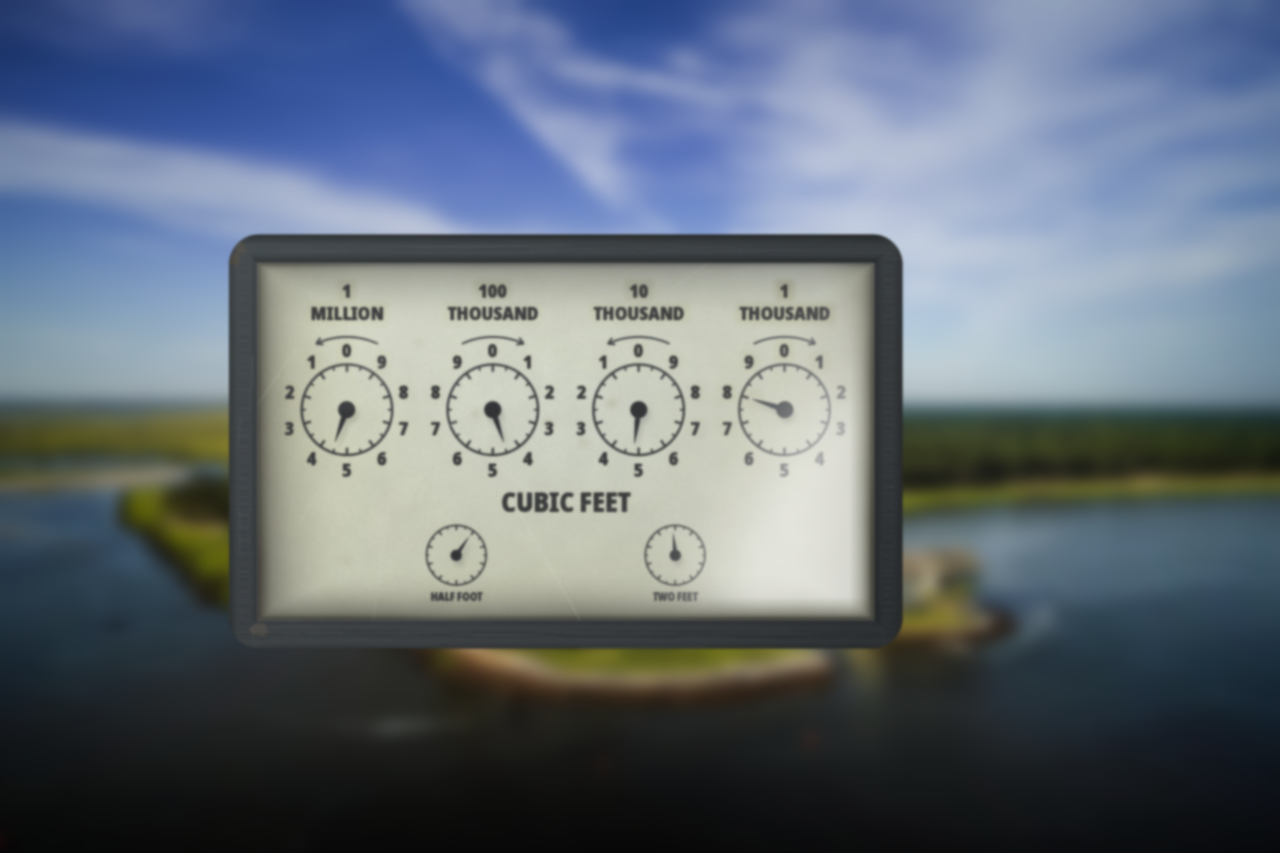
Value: 444800ft³
